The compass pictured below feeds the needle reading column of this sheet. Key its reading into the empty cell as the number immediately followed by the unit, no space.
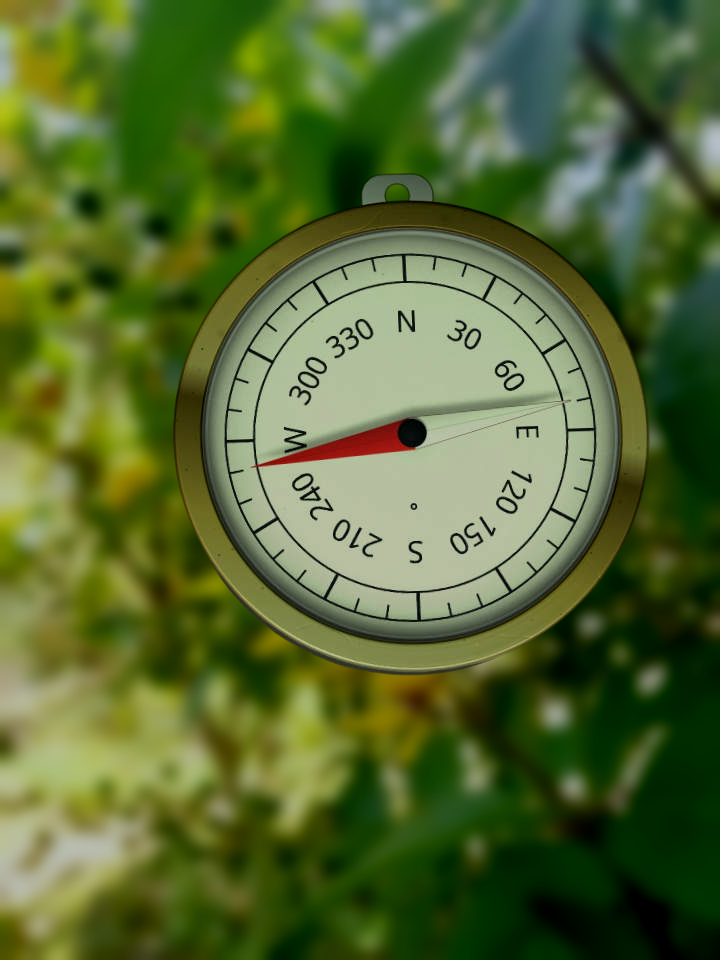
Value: 260°
